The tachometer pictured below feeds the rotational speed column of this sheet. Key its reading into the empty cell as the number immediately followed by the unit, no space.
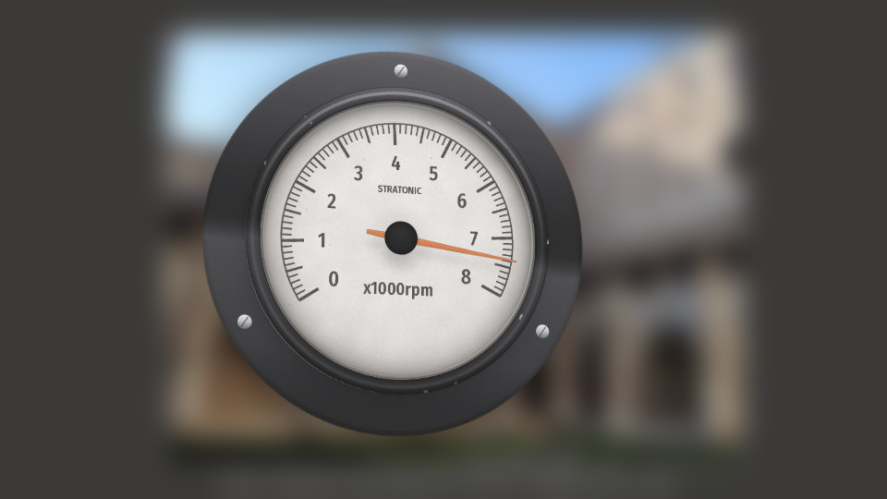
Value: 7400rpm
